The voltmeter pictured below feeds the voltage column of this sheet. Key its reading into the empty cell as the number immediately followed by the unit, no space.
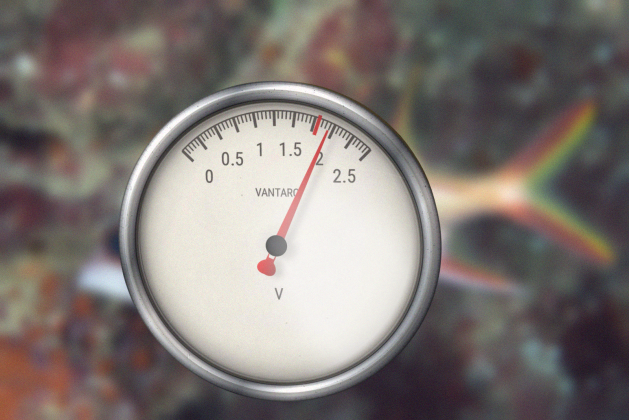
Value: 1.95V
